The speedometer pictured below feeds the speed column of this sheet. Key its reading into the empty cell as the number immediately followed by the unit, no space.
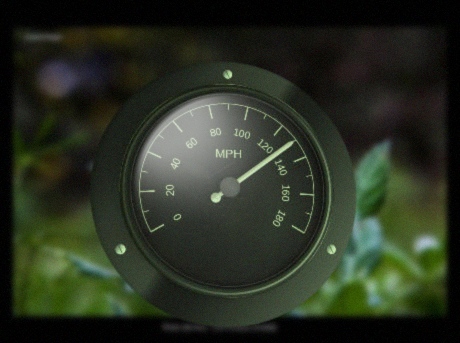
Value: 130mph
